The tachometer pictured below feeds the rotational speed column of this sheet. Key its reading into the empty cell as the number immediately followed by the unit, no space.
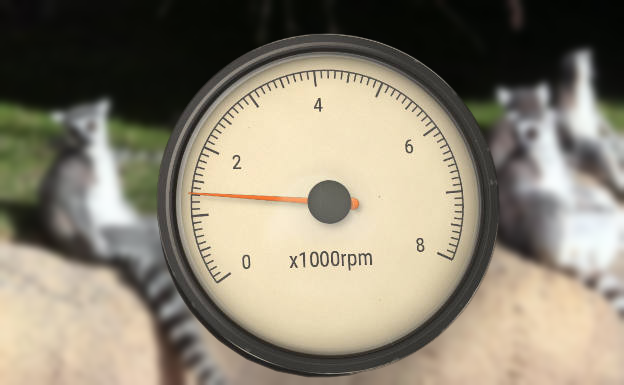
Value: 1300rpm
